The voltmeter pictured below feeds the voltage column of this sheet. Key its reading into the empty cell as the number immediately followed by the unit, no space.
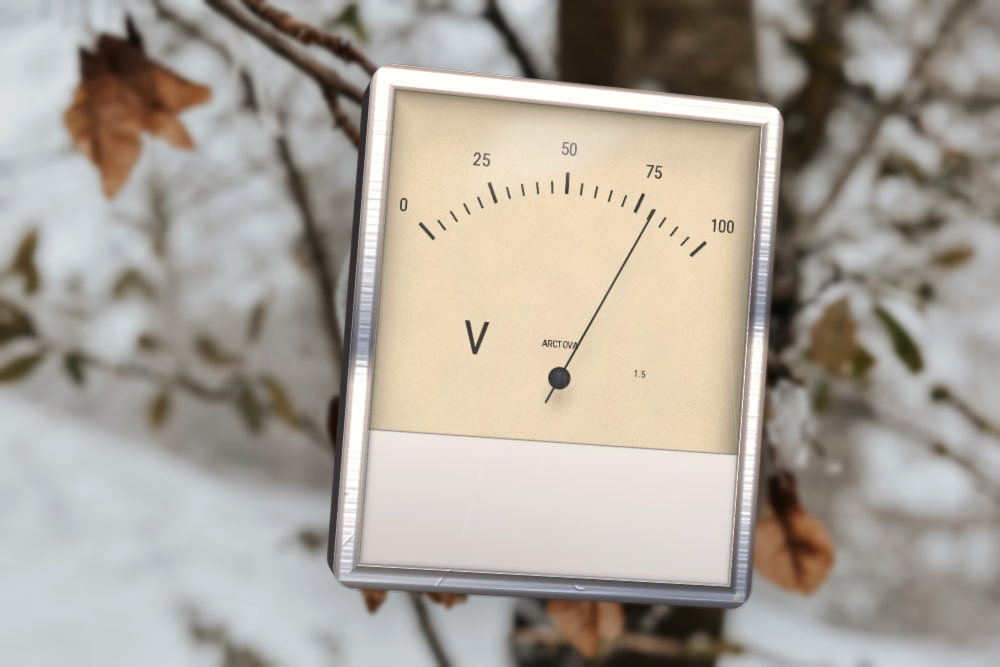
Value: 80V
